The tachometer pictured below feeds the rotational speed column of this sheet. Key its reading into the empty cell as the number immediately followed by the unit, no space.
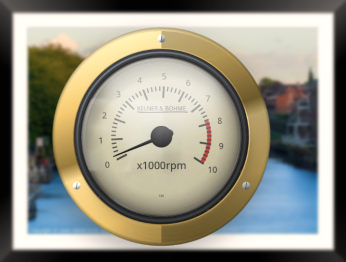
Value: 200rpm
